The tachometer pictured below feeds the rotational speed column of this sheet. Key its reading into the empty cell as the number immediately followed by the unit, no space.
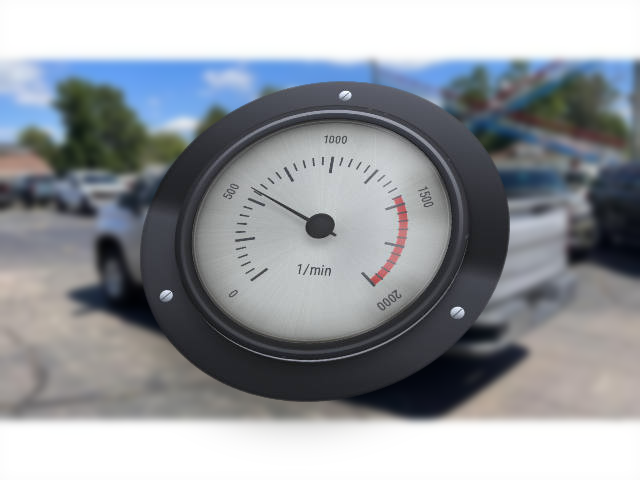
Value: 550rpm
